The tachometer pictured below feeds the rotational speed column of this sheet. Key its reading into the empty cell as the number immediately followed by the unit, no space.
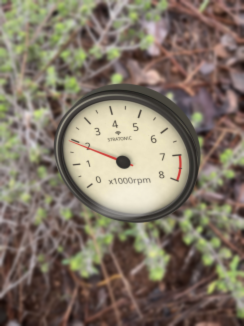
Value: 2000rpm
